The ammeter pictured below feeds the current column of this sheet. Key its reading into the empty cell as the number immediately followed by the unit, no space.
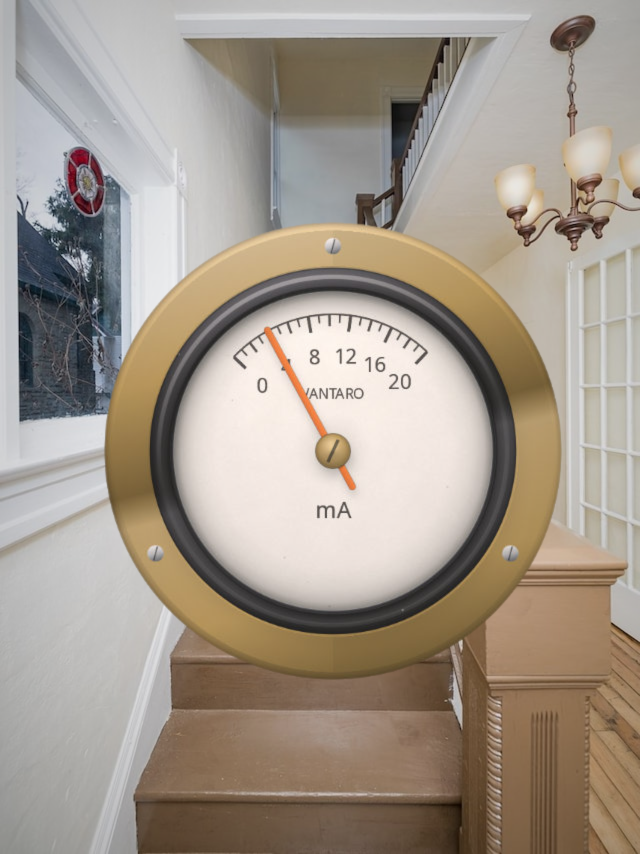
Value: 4mA
